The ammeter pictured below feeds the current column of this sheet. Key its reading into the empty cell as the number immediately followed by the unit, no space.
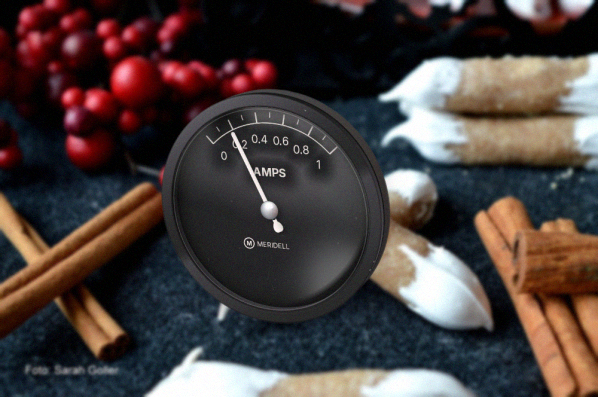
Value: 0.2A
